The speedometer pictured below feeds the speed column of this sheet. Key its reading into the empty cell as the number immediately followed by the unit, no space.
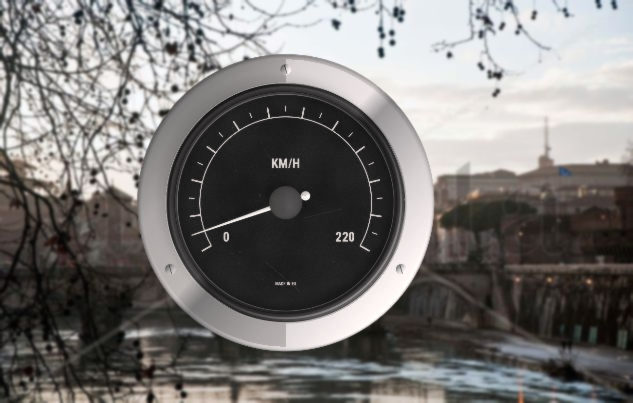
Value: 10km/h
